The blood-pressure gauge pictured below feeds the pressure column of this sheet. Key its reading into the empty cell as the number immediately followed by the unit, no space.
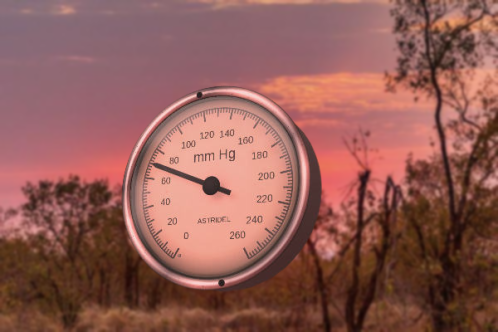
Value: 70mmHg
